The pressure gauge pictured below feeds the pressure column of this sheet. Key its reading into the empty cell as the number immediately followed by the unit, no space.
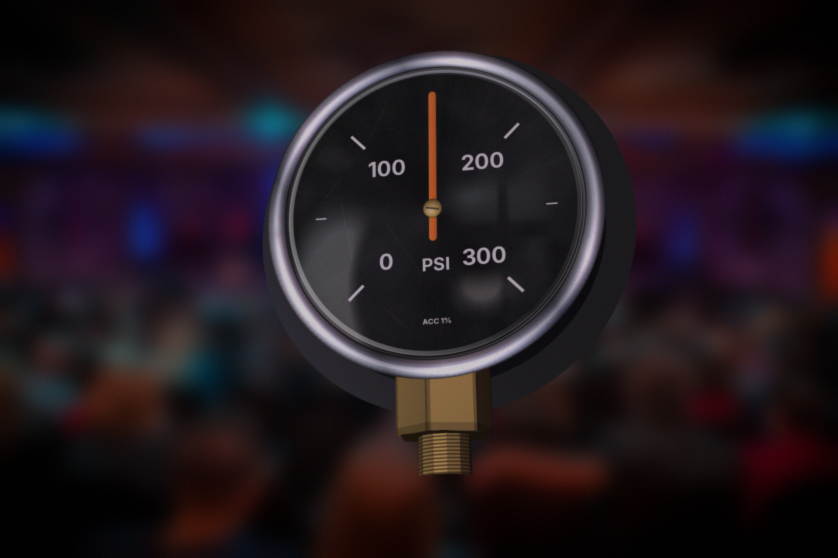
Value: 150psi
